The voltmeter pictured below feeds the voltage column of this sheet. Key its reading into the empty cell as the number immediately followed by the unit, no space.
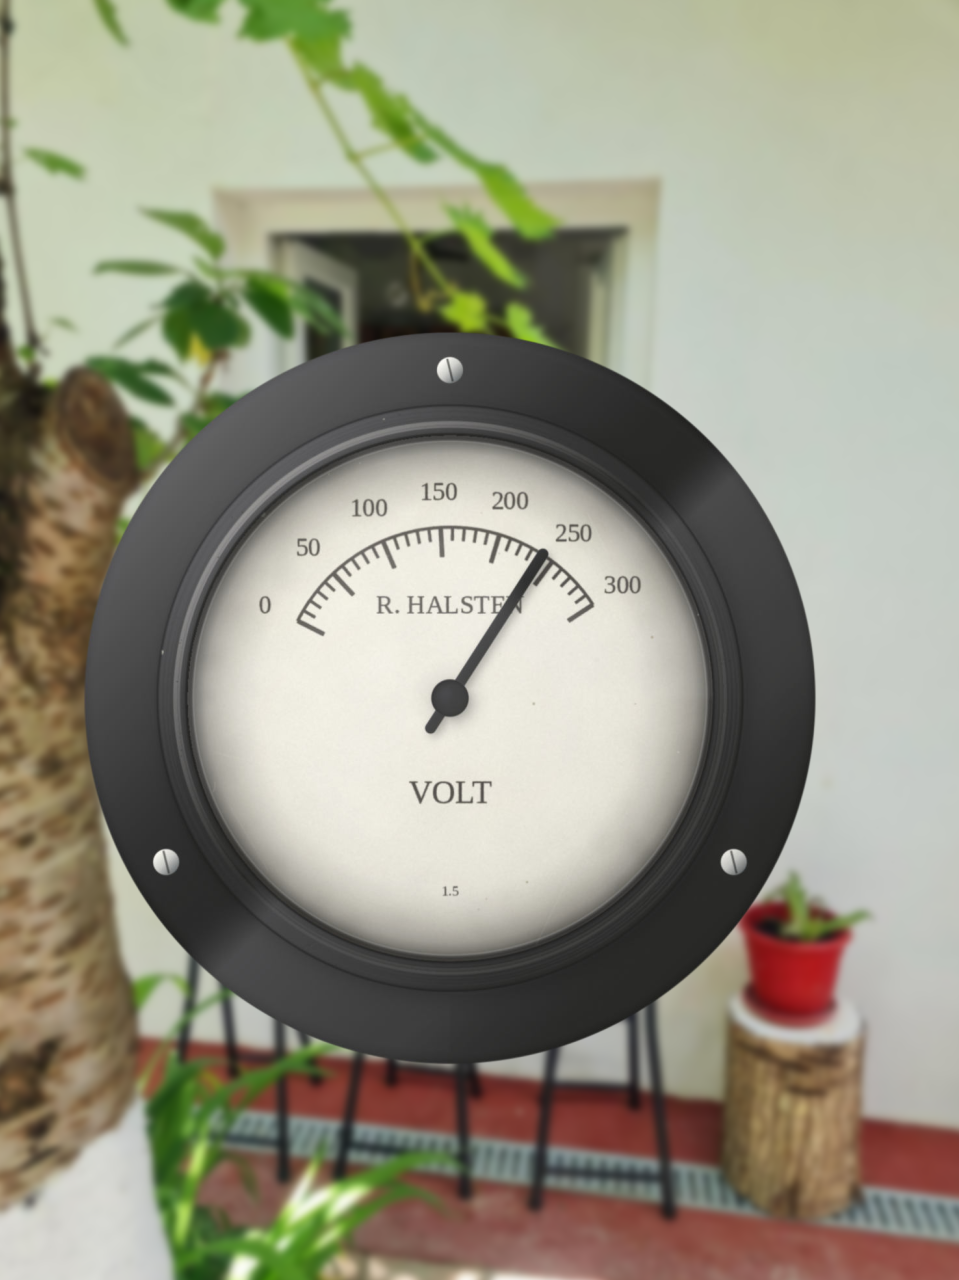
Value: 240V
